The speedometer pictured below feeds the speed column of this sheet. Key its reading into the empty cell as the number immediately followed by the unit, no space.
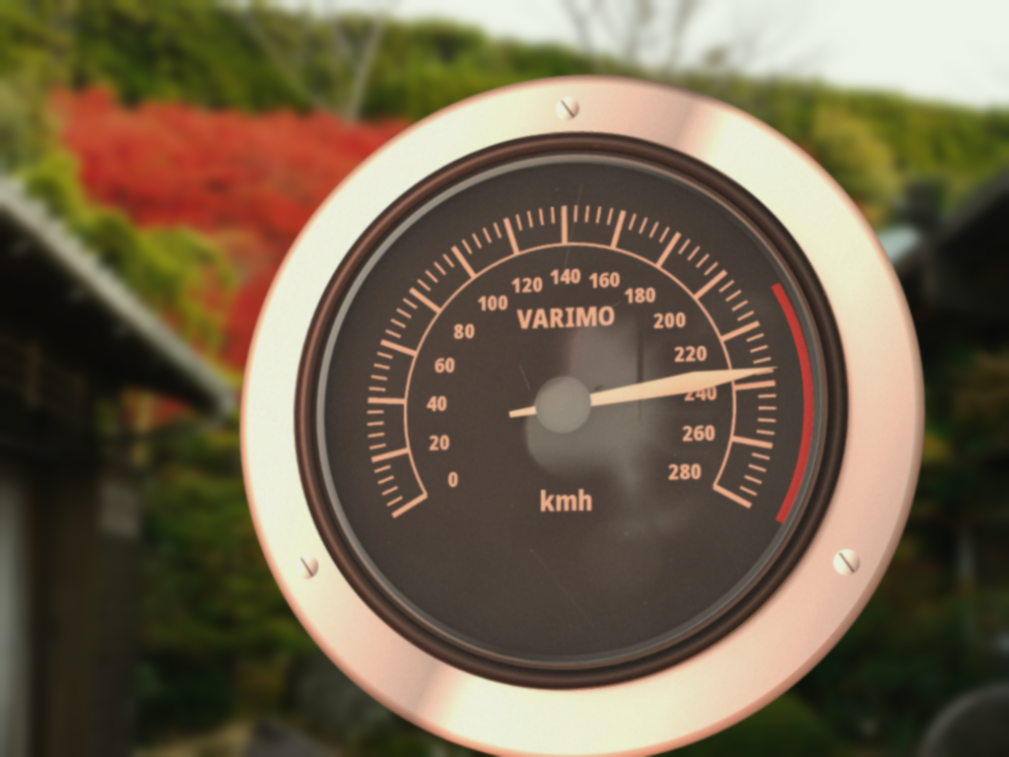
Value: 236km/h
